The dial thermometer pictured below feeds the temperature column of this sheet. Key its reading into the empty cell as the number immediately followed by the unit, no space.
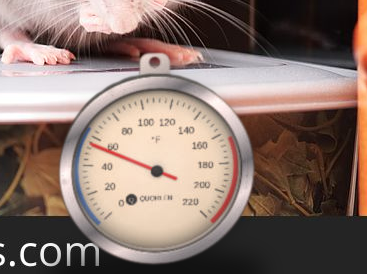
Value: 56°F
